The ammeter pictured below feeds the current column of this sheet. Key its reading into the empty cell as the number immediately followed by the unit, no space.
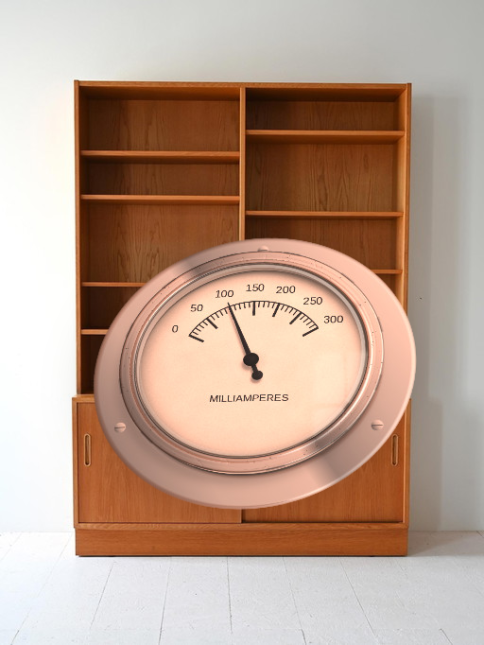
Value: 100mA
